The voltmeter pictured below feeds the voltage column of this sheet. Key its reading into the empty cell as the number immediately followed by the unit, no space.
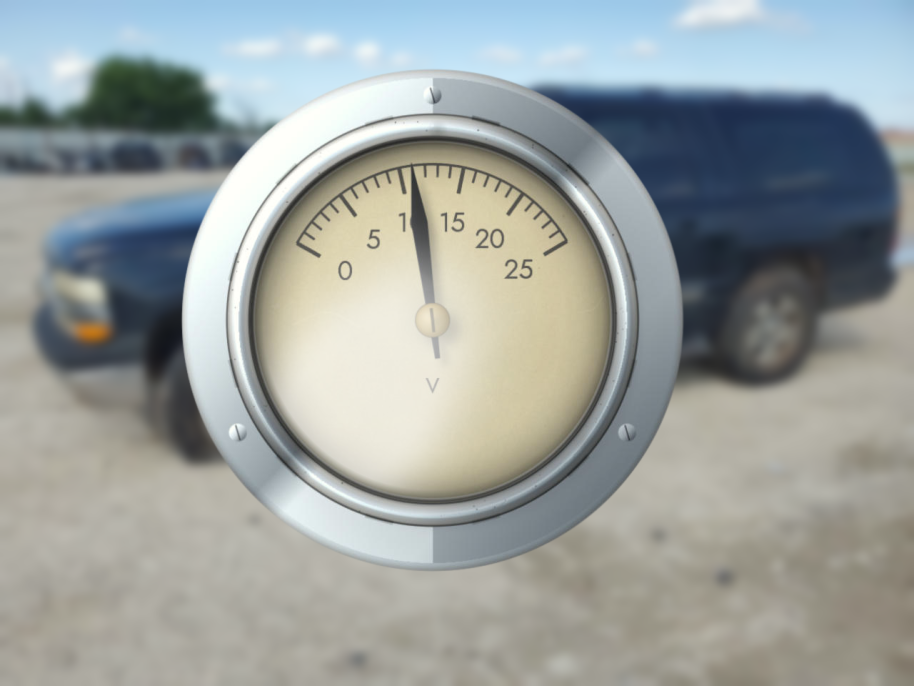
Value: 11V
